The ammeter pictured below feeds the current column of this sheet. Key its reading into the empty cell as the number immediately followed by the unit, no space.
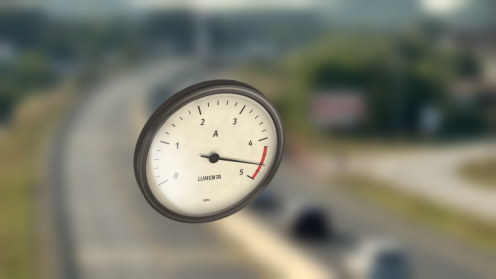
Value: 4.6A
